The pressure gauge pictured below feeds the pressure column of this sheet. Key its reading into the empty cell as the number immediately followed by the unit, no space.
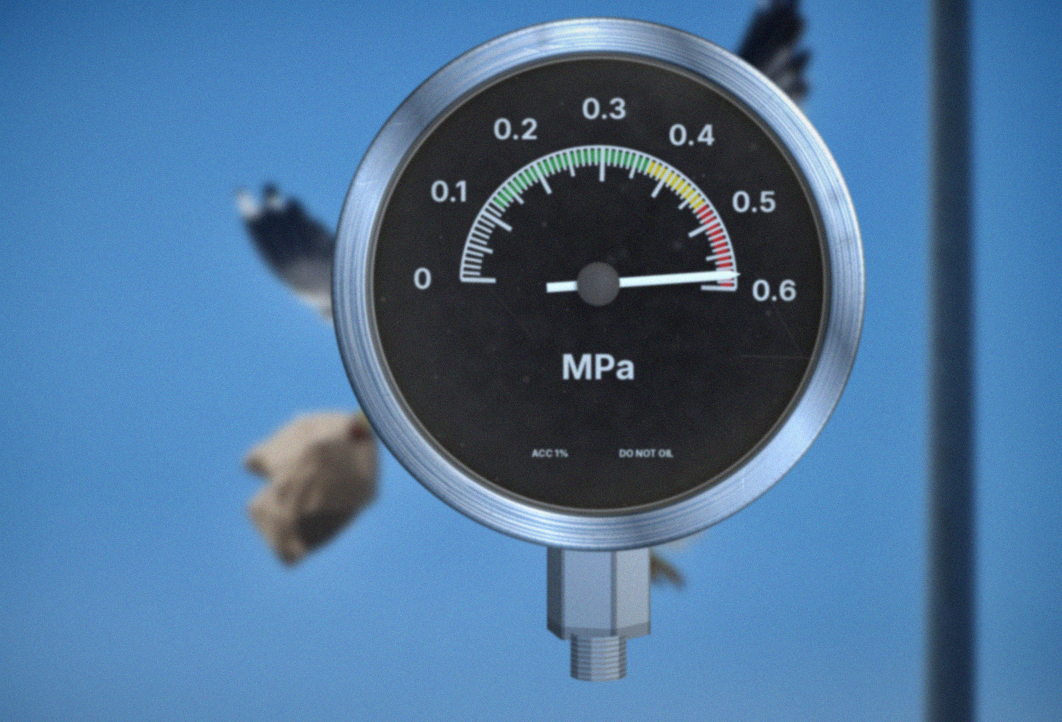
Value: 0.58MPa
